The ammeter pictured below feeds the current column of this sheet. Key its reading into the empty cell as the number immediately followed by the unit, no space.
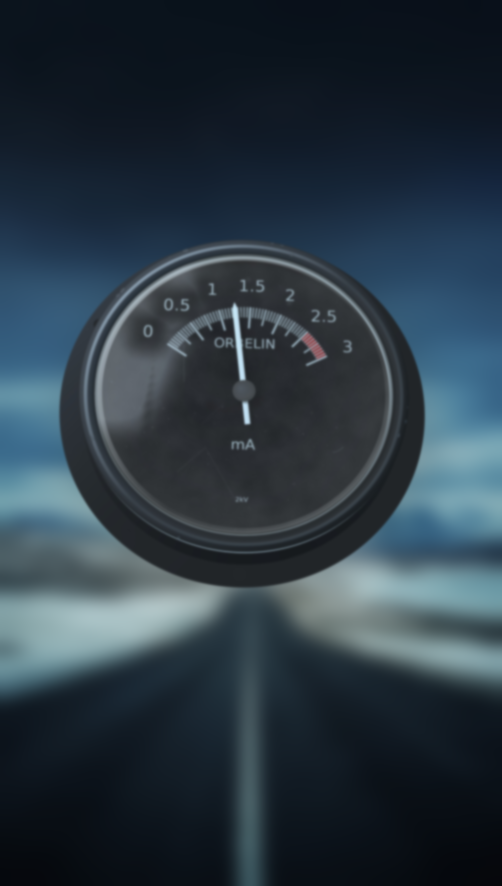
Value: 1.25mA
